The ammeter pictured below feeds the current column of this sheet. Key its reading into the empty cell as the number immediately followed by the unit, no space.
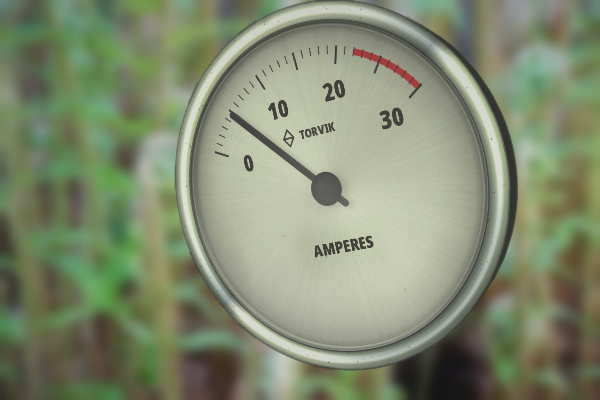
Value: 5A
